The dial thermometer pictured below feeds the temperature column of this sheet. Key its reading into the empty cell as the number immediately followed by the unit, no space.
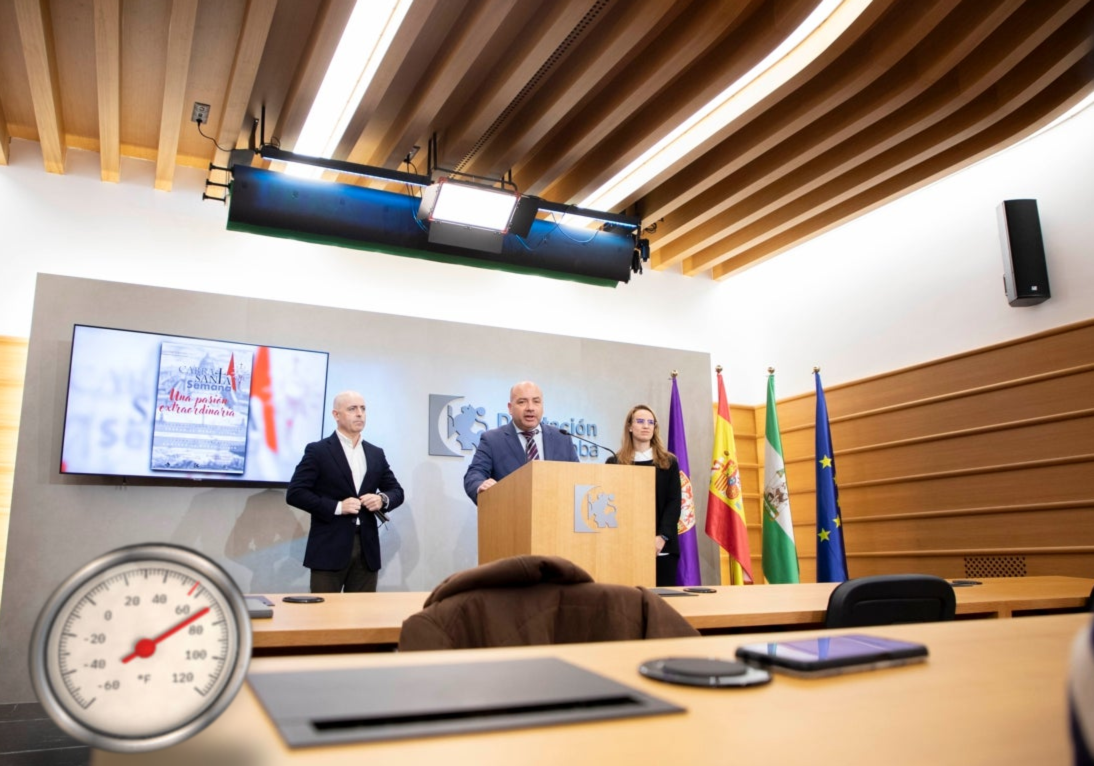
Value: 70°F
